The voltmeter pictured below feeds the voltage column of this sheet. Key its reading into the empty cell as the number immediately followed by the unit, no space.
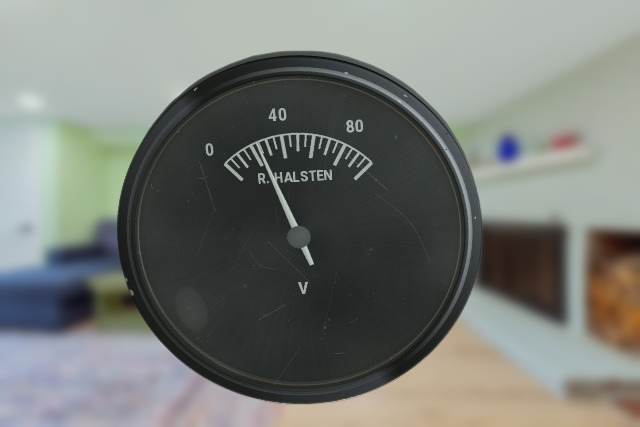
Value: 25V
